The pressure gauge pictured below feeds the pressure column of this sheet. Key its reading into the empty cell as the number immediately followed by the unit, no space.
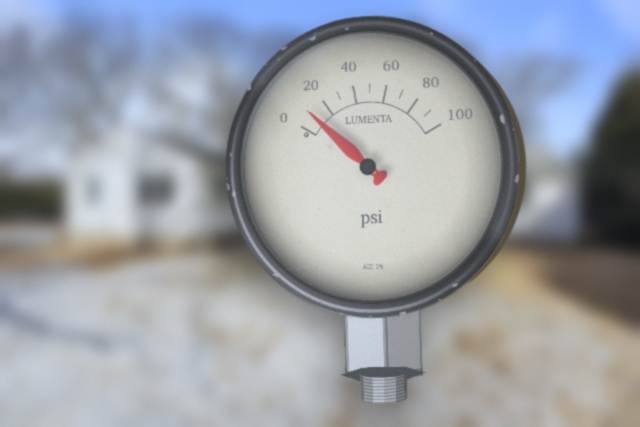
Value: 10psi
